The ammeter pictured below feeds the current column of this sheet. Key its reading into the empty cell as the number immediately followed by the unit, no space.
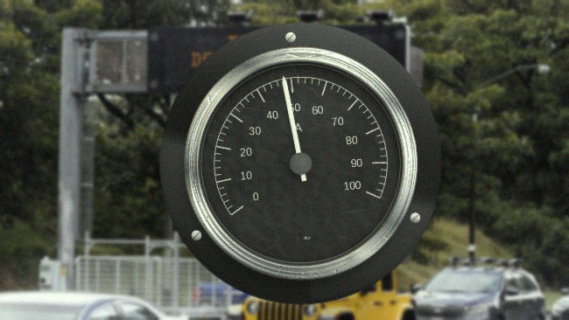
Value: 48A
